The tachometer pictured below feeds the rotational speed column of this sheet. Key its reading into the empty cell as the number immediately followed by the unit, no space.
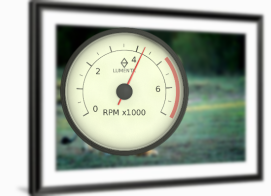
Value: 4250rpm
